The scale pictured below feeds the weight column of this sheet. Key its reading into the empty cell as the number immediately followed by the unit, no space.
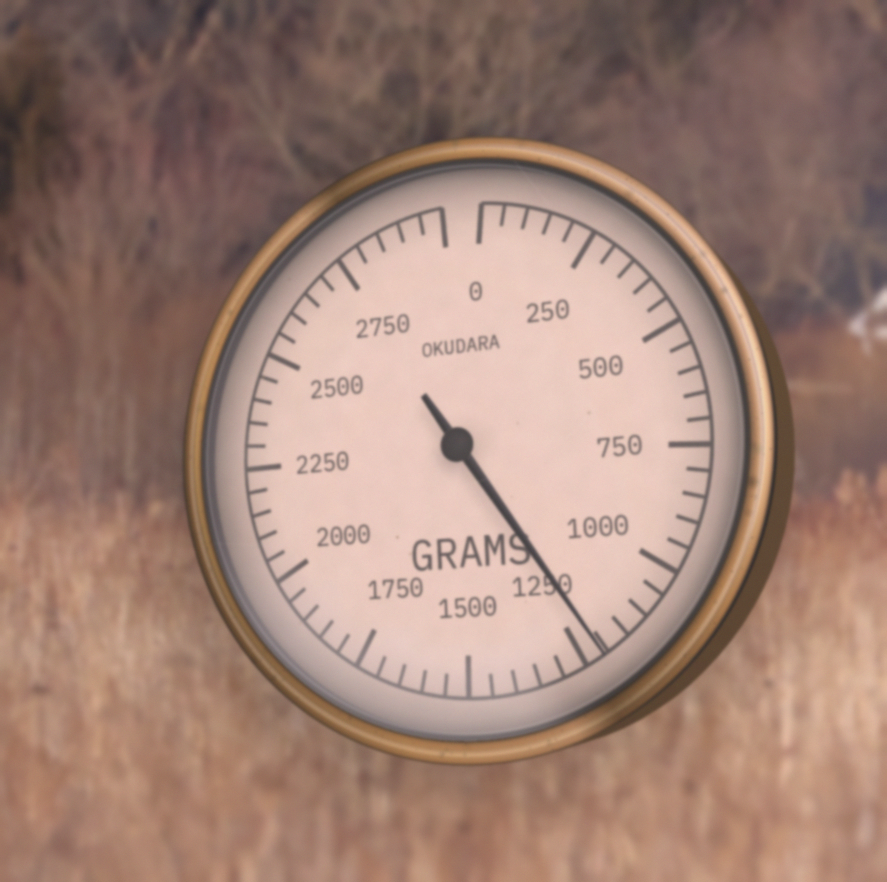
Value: 1200g
